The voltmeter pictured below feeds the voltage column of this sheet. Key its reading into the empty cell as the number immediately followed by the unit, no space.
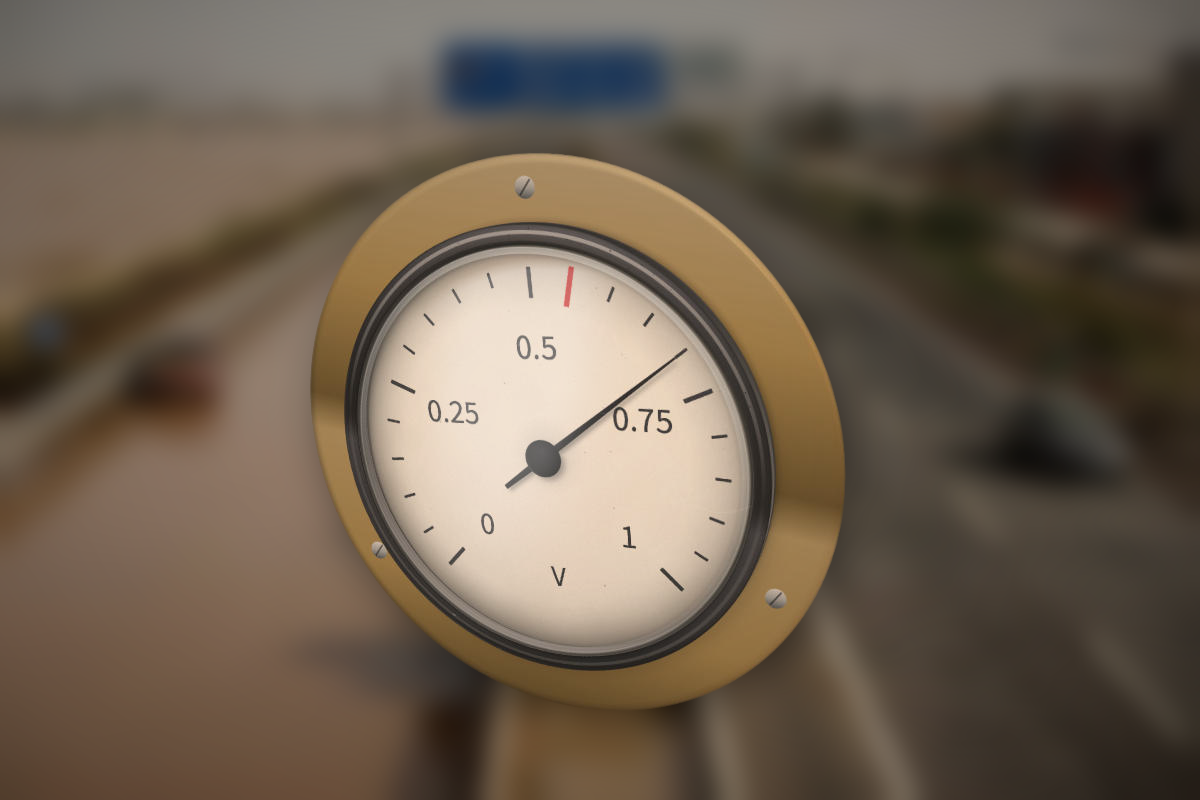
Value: 0.7V
